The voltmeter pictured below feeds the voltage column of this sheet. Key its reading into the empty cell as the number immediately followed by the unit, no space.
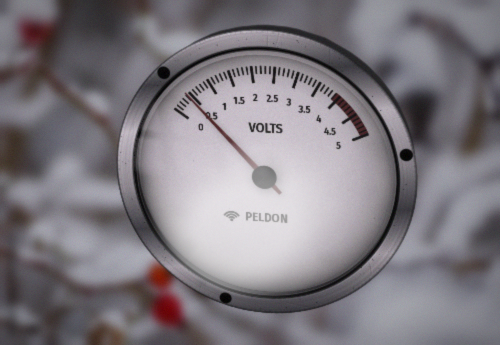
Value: 0.5V
